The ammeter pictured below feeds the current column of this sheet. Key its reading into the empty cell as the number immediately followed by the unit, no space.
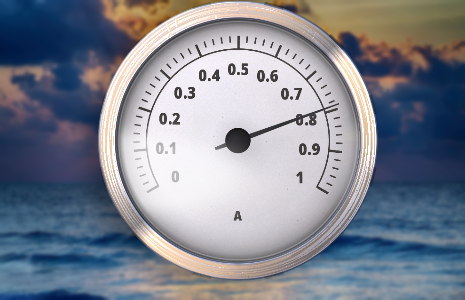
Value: 0.79A
